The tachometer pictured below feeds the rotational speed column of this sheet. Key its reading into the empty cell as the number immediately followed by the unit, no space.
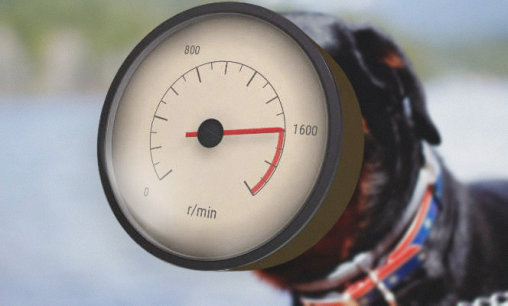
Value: 1600rpm
